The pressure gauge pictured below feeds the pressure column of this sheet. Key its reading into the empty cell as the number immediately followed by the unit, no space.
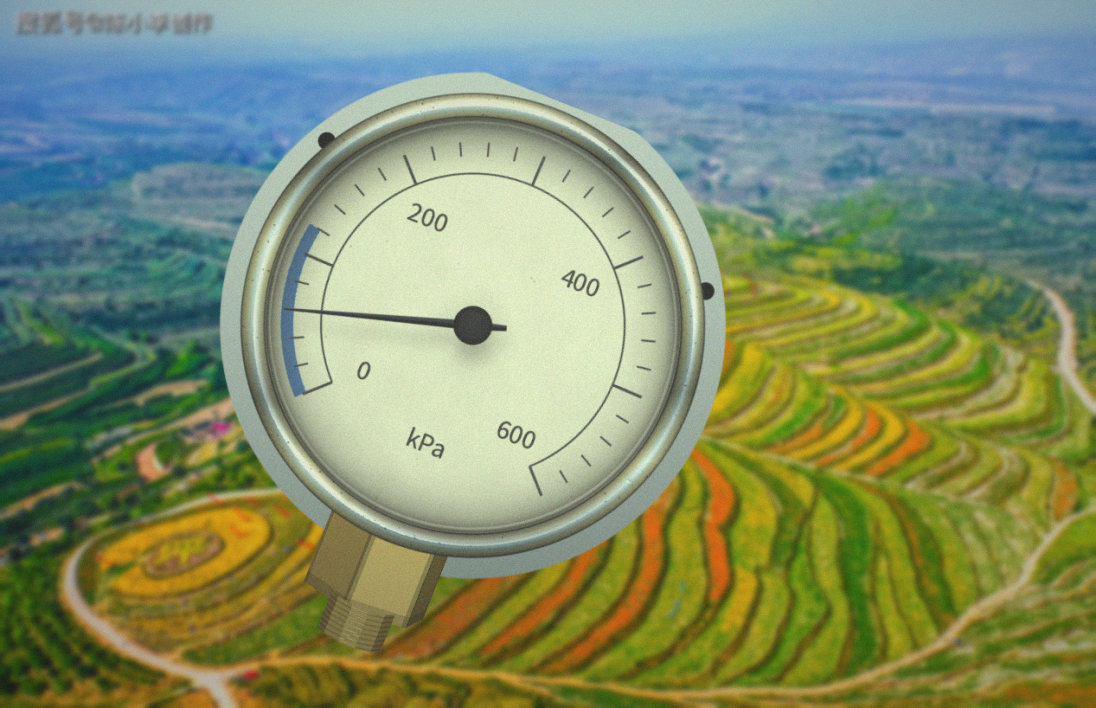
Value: 60kPa
